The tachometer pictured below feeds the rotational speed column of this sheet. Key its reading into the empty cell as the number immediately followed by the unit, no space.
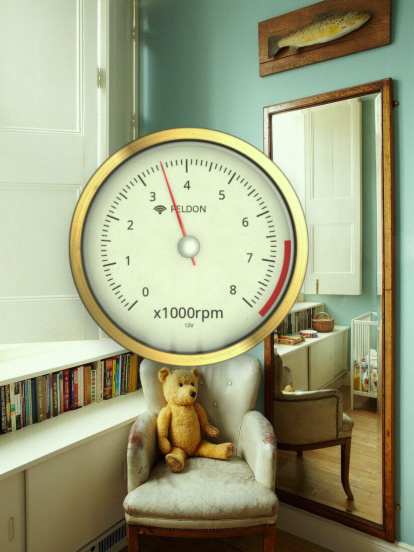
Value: 3500rpm
